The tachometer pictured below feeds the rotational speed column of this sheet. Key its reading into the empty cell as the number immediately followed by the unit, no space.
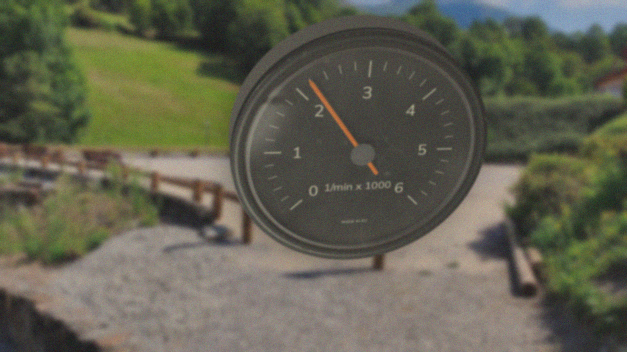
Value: 2200rpm
